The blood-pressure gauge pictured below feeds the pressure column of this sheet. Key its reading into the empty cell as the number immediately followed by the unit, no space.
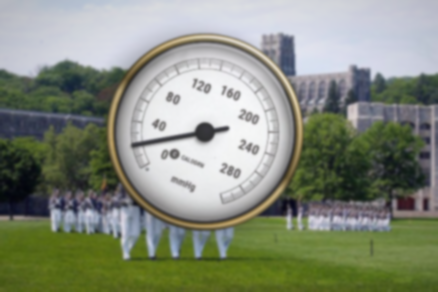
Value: 20mmHg
